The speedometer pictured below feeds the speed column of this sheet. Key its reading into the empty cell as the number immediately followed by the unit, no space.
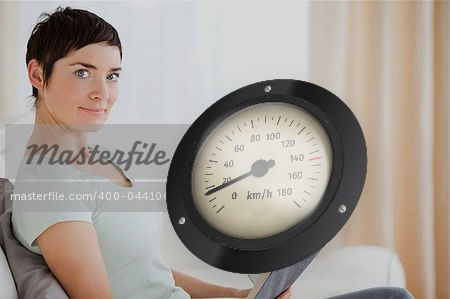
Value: 15km/h
